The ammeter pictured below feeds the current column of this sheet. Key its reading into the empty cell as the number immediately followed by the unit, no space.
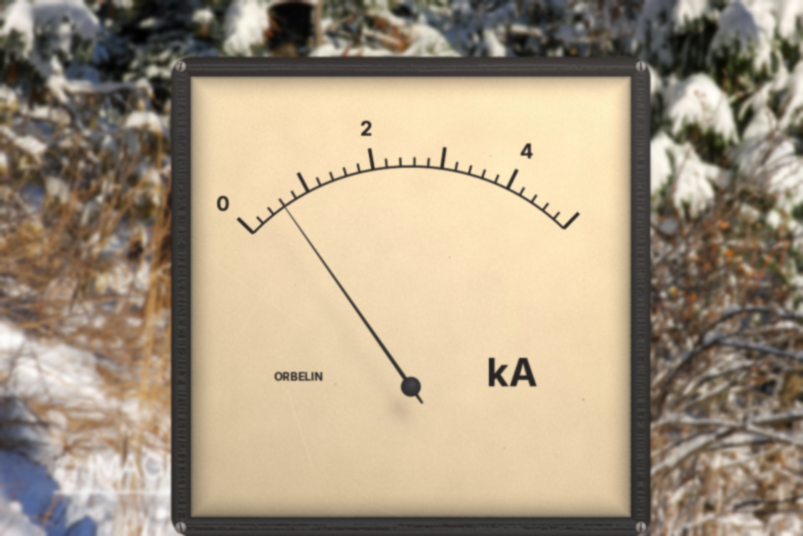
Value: 0.6kA
